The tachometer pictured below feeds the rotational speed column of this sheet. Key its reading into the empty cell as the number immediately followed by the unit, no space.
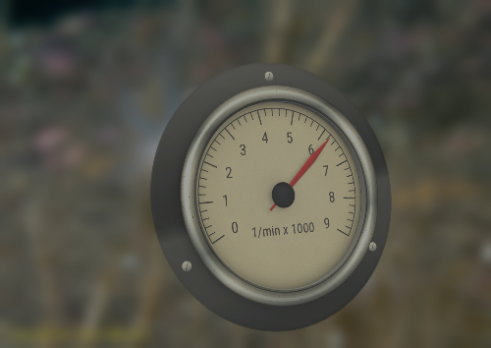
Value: 6200rpm
